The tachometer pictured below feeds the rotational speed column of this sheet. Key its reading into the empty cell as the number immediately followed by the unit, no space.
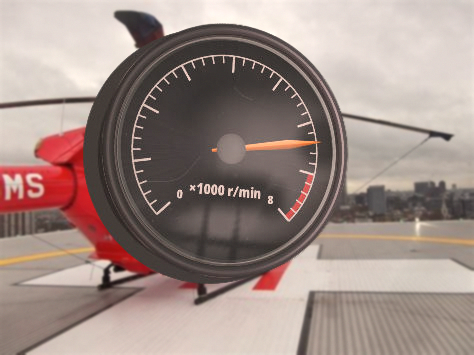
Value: 6400rpm
